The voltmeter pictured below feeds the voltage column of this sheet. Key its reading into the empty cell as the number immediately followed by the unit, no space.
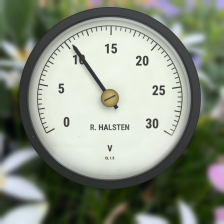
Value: 10.5V
